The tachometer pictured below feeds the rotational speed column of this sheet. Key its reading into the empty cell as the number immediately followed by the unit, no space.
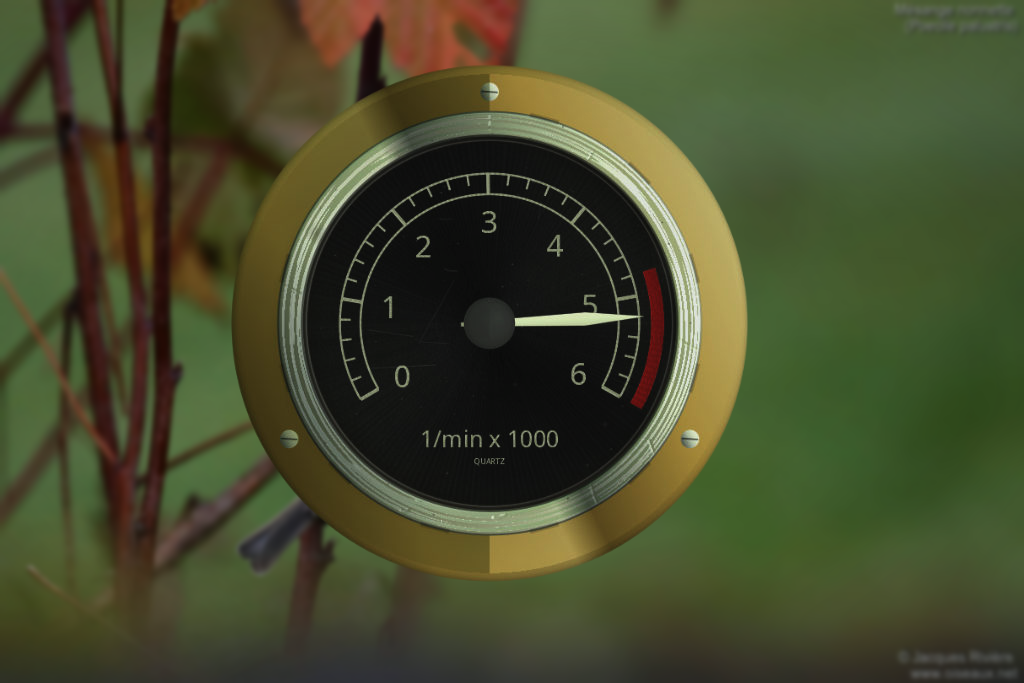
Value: 5200rpm
